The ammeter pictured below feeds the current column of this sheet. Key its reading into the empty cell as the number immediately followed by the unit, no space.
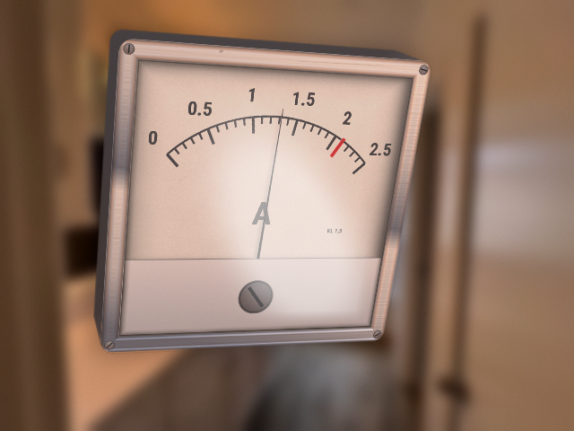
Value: 1.3A
